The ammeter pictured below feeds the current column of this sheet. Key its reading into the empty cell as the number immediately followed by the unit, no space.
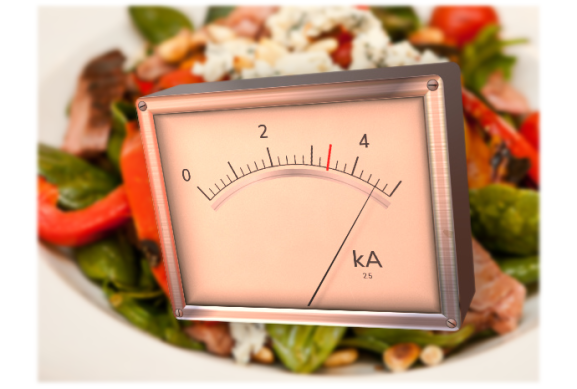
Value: 4.6kA
